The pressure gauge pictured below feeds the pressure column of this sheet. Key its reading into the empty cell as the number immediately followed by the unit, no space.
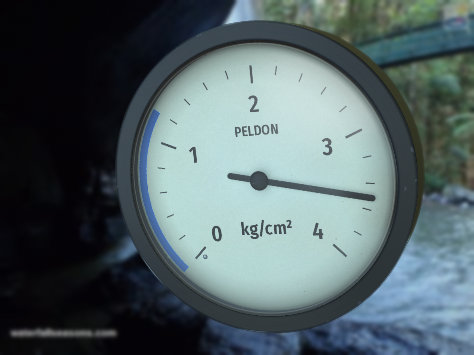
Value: 3.5kg/cm²
